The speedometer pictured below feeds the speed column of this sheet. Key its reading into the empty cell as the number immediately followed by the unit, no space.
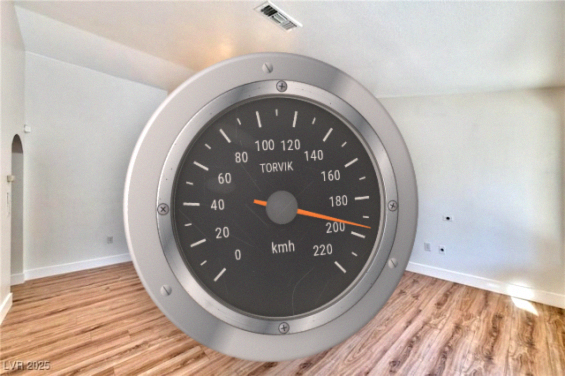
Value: 195km/h
